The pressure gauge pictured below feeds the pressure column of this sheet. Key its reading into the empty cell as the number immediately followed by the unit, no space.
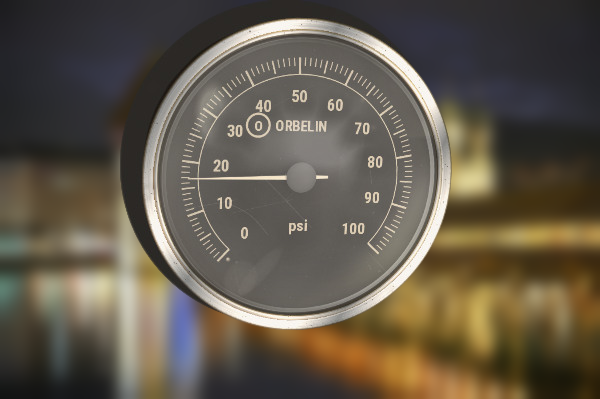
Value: 17psi
